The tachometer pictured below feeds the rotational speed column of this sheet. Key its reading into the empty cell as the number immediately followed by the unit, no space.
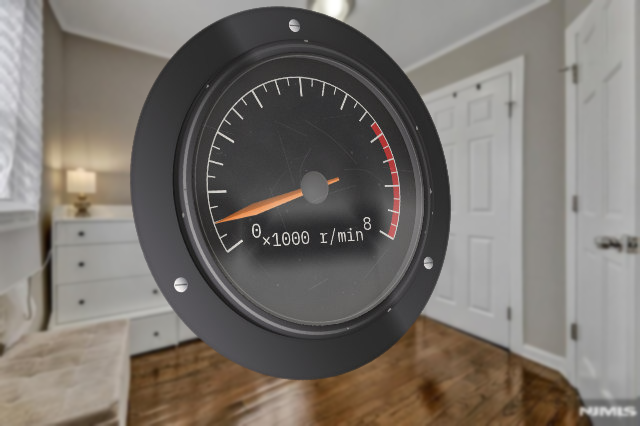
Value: 500rpm
